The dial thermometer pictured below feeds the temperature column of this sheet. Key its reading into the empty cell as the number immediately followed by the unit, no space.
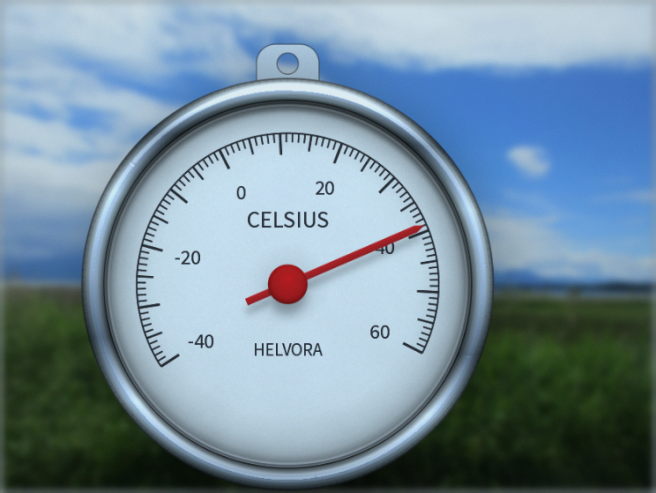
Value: 39°C
